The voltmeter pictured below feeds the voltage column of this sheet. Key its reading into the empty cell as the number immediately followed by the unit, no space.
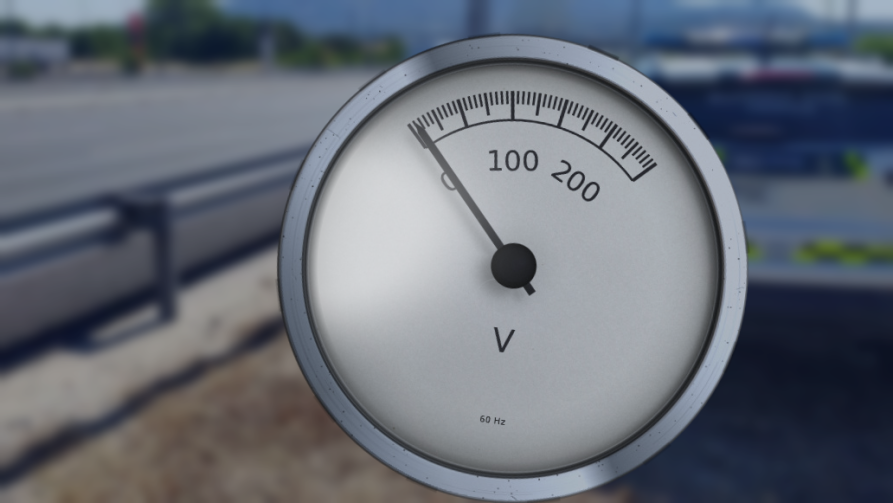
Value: 5V
